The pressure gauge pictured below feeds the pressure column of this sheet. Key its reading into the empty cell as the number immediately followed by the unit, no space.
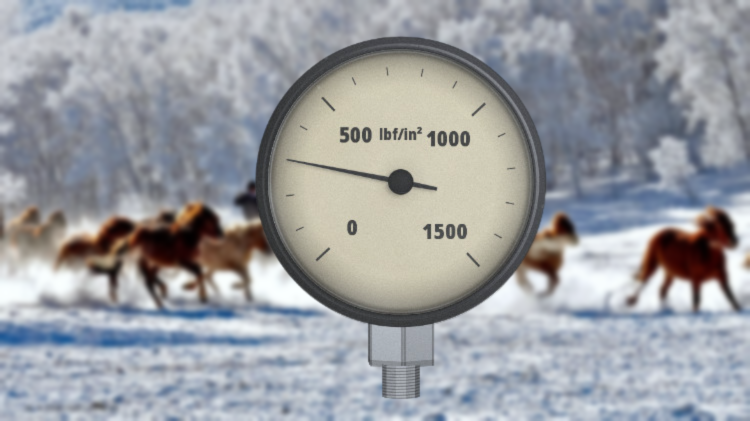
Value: 300psi
